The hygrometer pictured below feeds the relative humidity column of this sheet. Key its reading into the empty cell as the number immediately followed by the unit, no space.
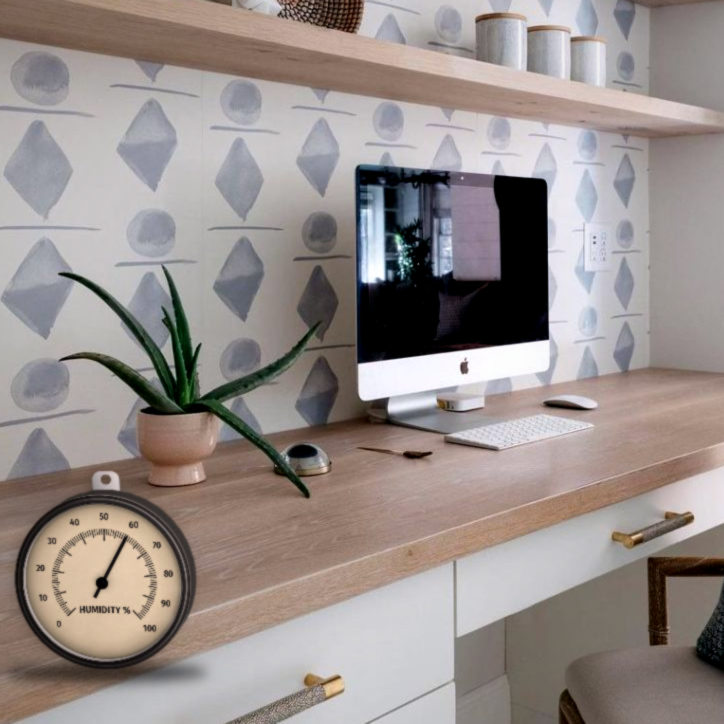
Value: 60%
